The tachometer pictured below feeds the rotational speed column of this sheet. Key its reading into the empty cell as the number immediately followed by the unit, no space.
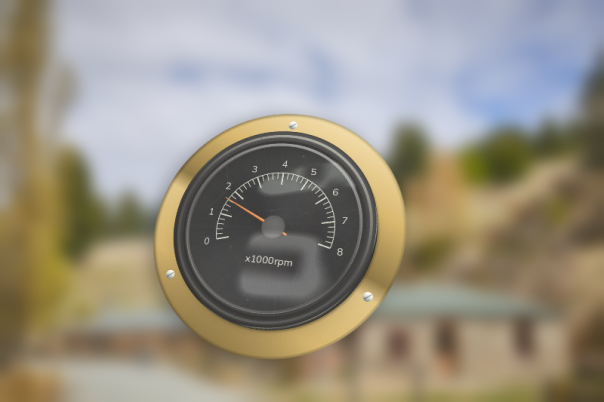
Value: 1600rpm
